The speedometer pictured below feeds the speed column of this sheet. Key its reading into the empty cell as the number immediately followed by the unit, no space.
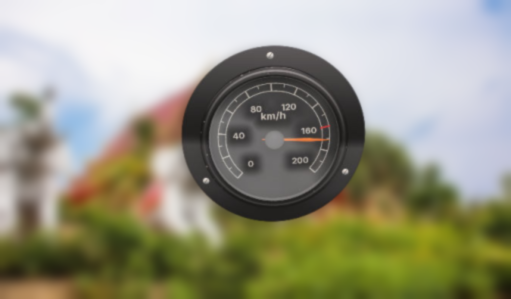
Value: 170km/h
